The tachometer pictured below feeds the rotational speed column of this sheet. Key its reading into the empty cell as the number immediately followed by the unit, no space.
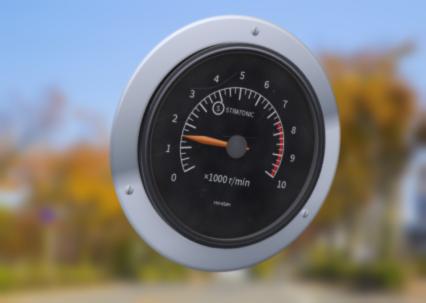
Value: 1500rpm
